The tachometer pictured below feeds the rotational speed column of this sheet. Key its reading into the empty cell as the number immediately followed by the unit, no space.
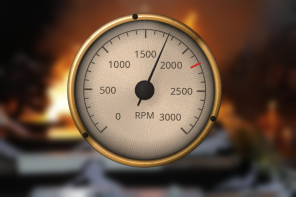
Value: 1750rpm
